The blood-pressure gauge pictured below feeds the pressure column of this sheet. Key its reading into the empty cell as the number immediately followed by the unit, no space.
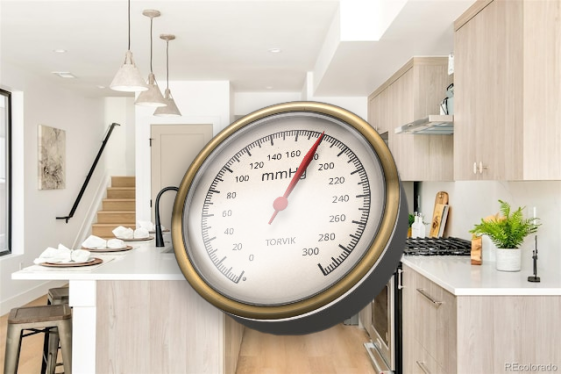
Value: 180mmHg
